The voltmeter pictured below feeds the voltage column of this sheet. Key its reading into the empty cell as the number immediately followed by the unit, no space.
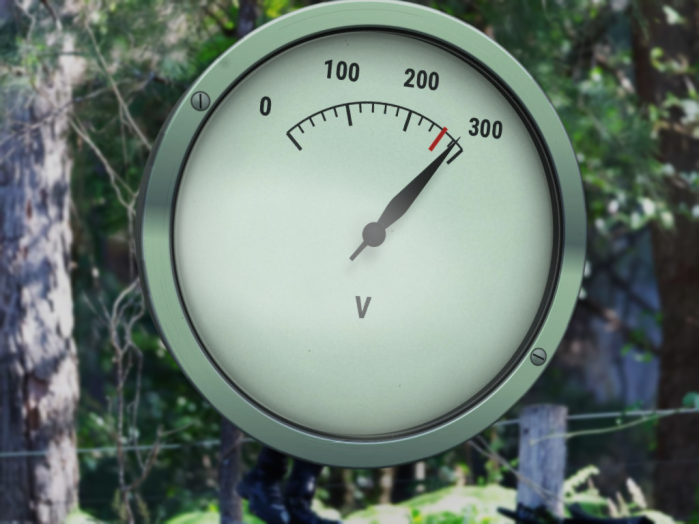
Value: 280V
